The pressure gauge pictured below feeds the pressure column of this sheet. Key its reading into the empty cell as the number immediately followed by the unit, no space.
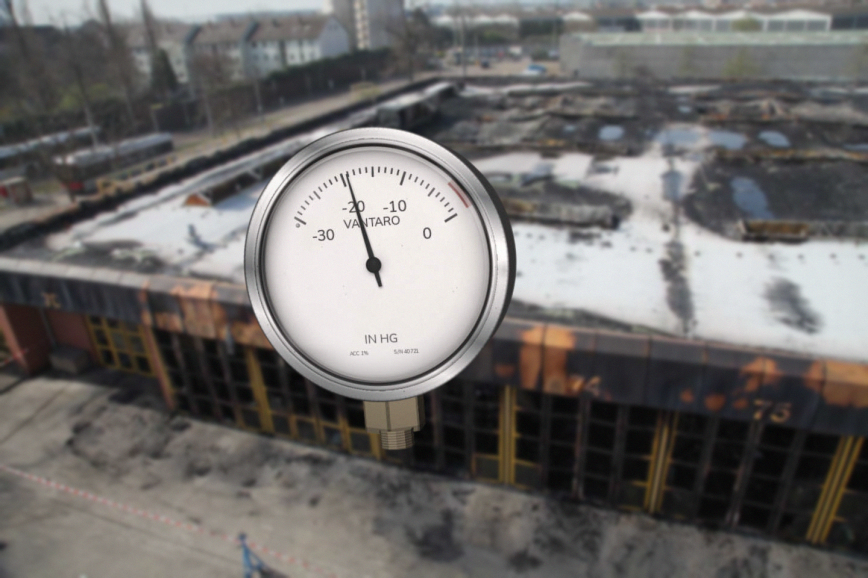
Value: -19inHg
